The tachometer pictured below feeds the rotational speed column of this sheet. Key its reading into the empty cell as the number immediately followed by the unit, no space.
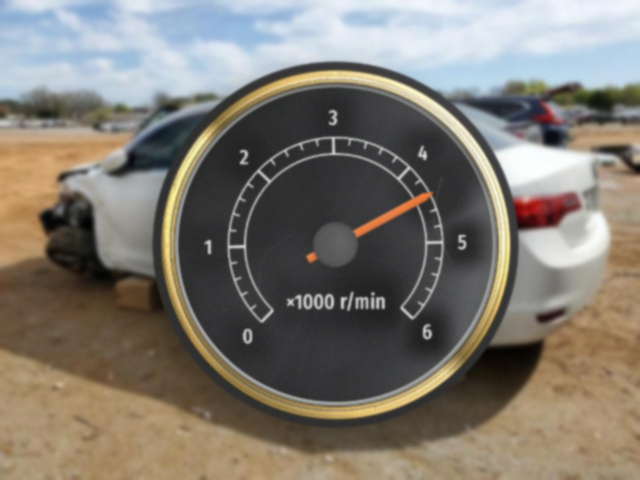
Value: 4400rpm
